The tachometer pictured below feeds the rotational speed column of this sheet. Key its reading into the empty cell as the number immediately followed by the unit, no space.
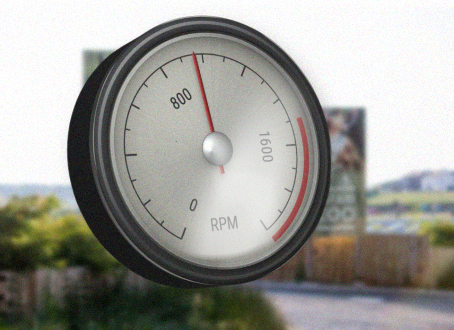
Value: 950rpm
